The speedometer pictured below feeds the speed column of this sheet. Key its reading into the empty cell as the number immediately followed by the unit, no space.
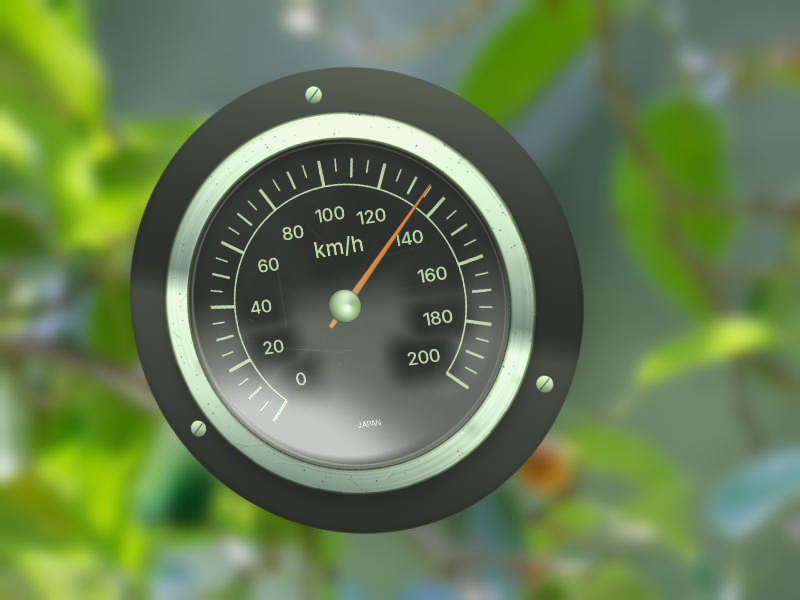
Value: 135km/h
